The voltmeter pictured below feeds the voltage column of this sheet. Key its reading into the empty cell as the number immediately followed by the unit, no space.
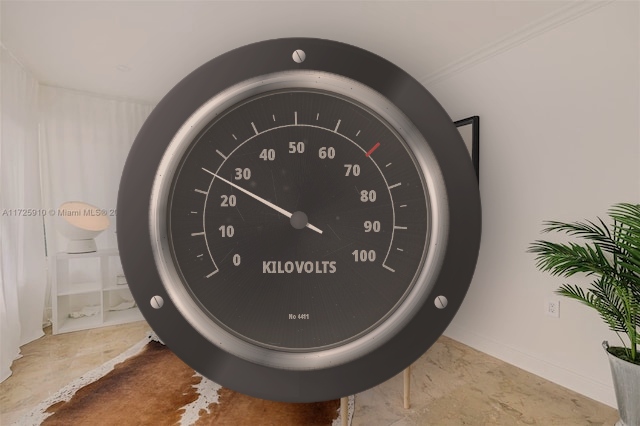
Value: 25kV
